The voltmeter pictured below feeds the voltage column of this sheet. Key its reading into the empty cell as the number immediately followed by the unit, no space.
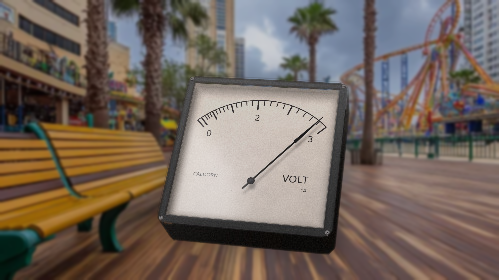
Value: 2.9V
